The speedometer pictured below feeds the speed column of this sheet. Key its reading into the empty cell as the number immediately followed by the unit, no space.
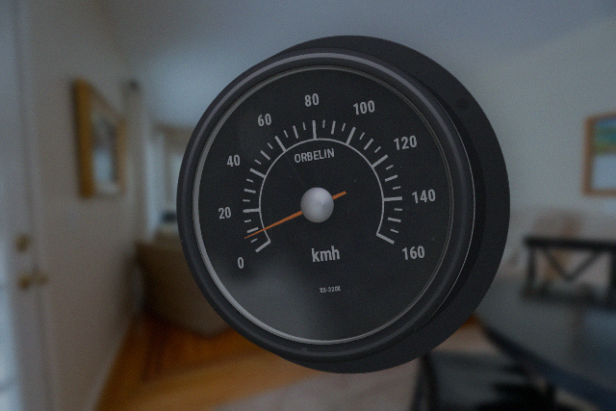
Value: 7.5km/h
